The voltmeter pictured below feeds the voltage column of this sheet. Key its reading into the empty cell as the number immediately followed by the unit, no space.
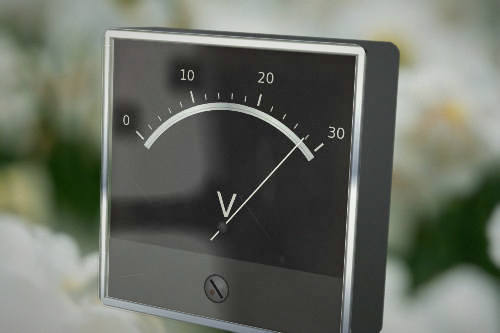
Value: 28V
